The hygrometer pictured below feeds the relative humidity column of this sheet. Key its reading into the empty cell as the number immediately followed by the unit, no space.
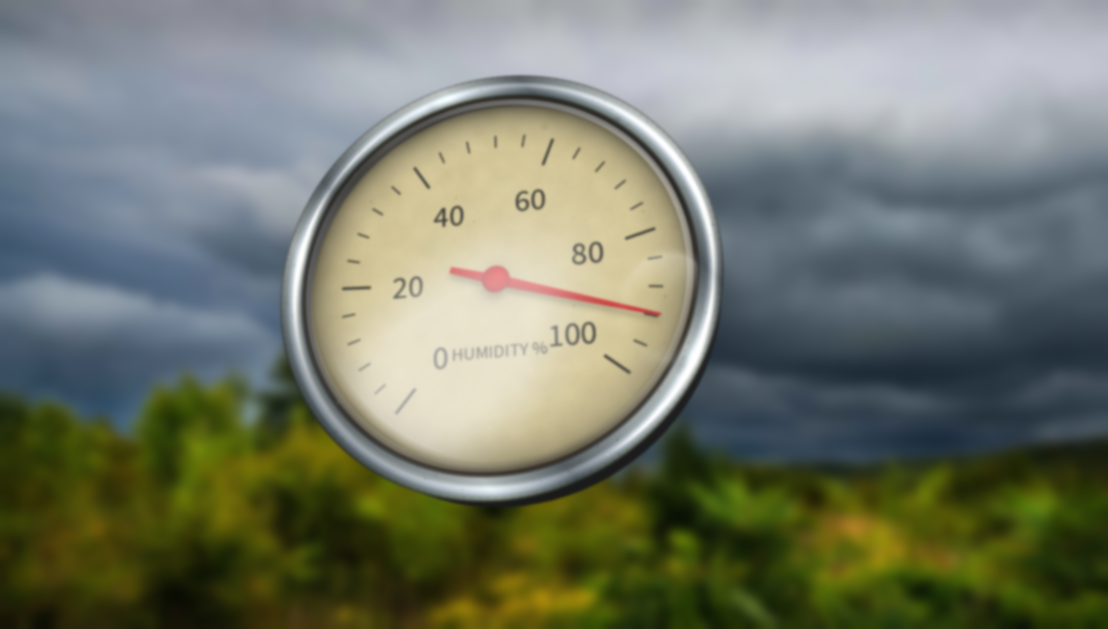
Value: 92%
